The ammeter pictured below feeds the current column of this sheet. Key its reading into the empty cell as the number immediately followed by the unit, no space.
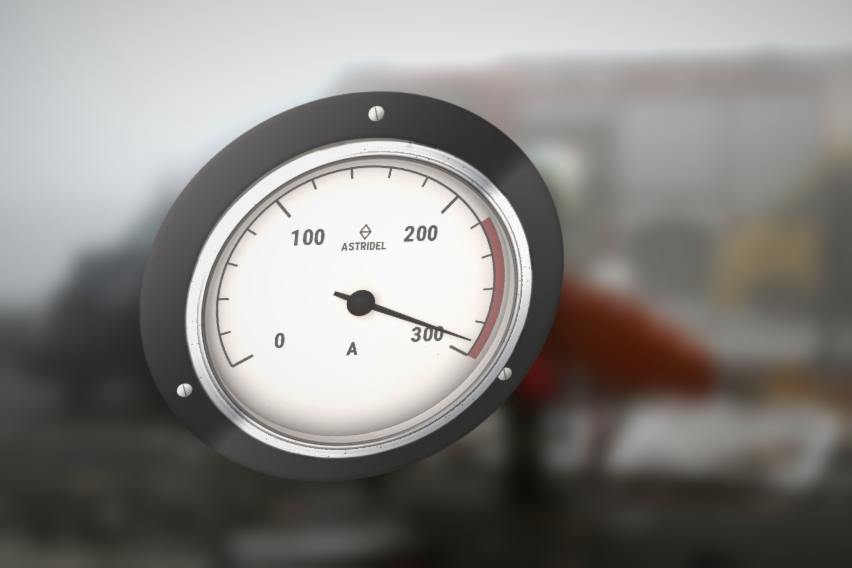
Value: 290A
